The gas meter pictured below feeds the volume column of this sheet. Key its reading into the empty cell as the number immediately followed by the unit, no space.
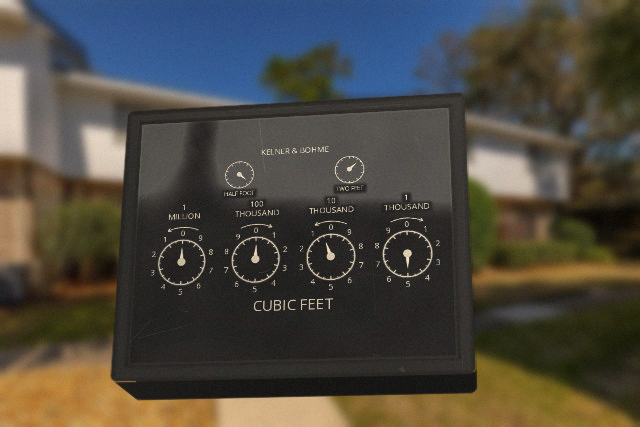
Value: 500ft³
